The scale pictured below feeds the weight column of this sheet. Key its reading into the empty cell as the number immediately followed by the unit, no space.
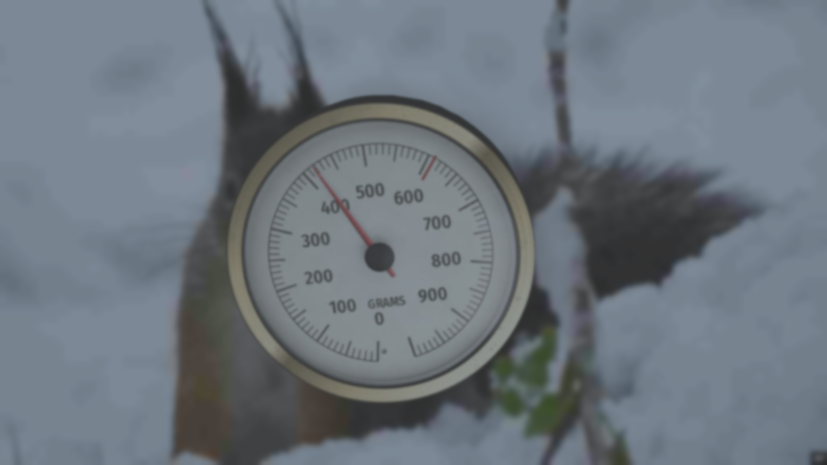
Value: 420g
